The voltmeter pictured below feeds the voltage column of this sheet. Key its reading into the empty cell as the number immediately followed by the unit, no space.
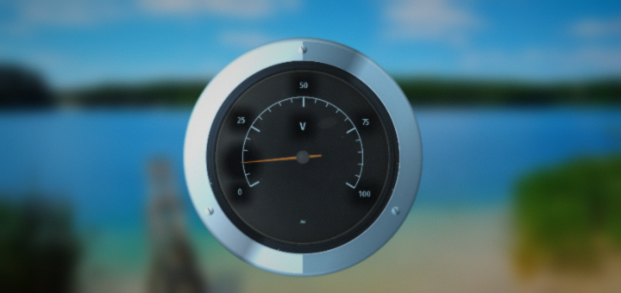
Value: 10V
